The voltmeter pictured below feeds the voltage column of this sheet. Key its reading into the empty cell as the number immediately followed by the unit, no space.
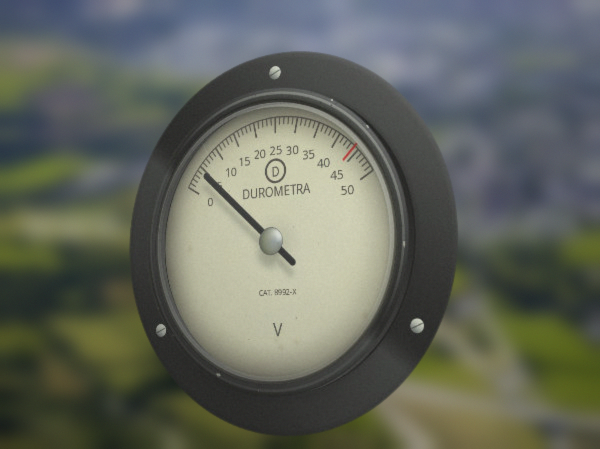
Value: 5V
